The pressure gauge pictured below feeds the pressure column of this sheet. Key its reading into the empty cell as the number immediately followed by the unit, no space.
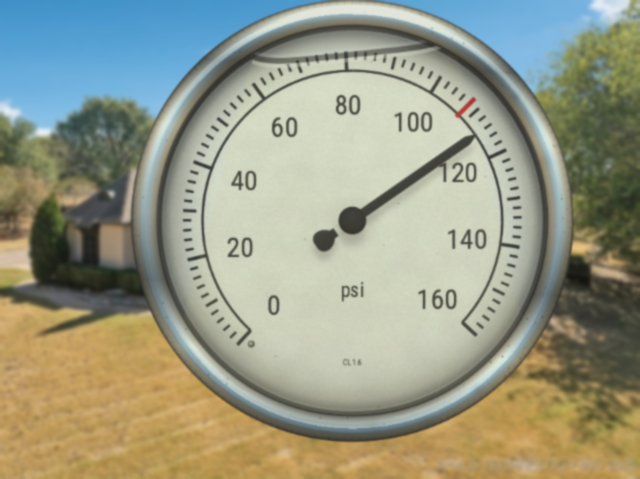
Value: 114psi
